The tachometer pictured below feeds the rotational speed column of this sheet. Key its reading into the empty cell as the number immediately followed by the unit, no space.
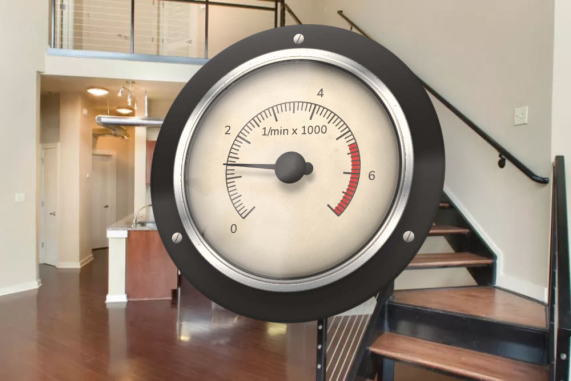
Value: 1300rpm
